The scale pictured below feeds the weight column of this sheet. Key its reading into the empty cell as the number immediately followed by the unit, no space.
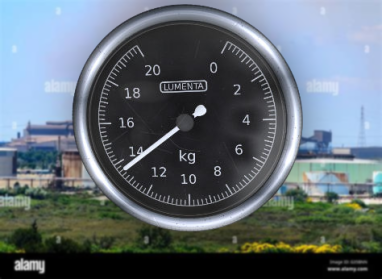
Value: 13.6kg
